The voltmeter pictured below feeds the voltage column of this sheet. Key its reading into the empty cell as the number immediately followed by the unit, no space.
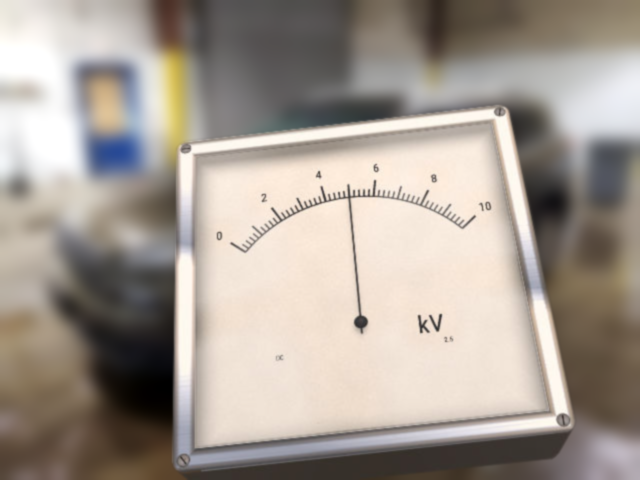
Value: 5kV
